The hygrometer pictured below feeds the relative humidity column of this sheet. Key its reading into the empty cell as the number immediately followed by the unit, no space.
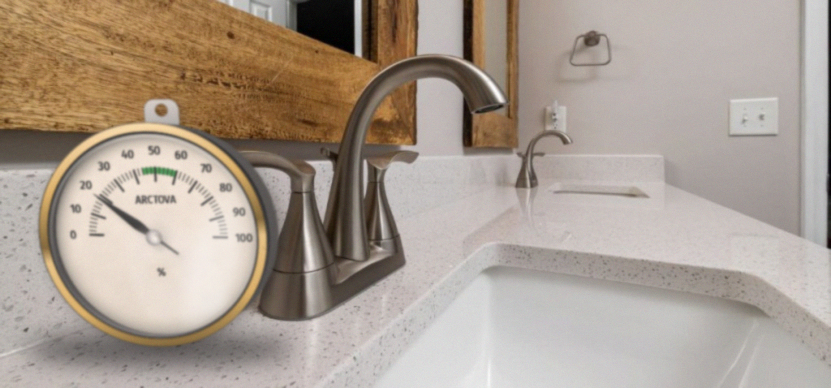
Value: 20%
